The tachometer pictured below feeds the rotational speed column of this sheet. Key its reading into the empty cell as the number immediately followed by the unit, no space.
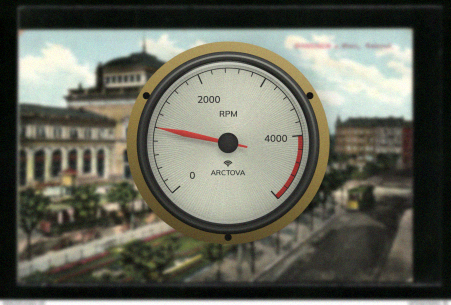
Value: 1000rpm
